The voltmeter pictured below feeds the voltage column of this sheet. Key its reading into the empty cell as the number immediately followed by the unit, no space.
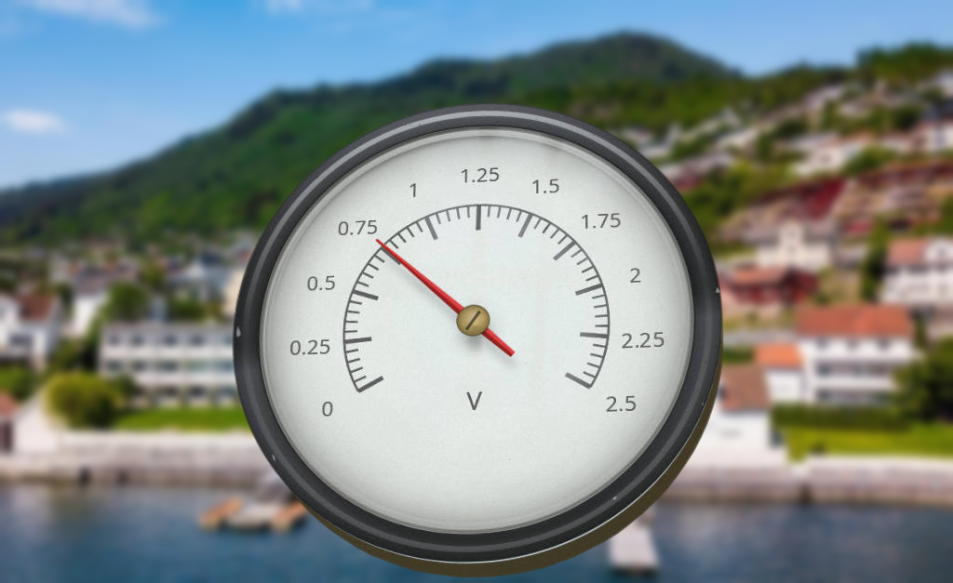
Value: 0.75V
